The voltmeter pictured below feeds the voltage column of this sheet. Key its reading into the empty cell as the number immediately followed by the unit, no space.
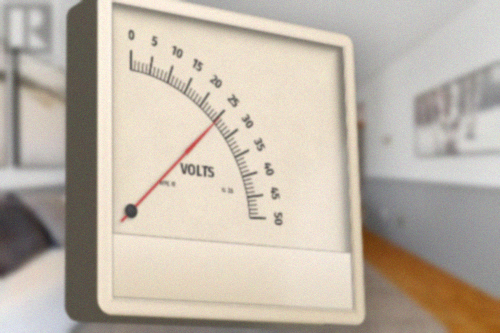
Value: 25V
